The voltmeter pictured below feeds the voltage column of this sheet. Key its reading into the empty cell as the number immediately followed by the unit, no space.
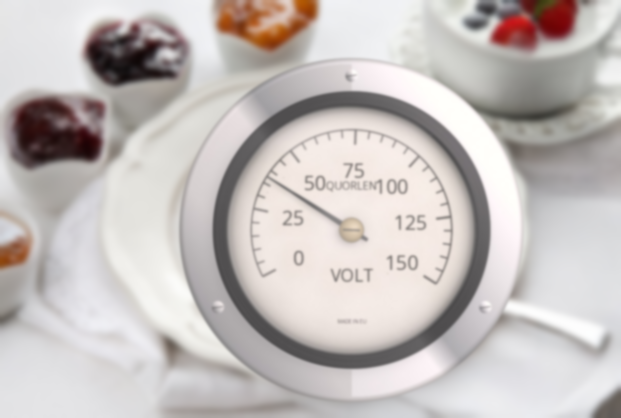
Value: 37.5V
